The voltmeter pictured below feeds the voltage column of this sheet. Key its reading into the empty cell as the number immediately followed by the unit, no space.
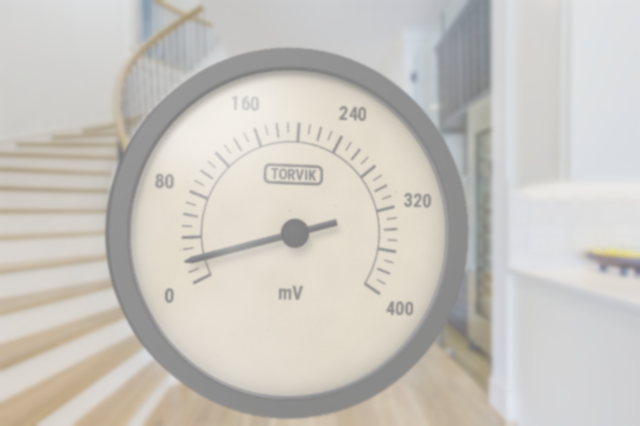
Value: 20mV
